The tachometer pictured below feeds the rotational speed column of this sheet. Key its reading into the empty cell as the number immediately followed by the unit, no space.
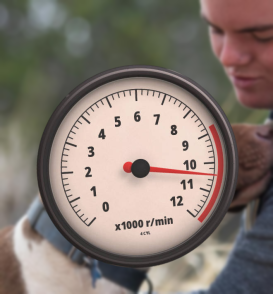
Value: 10400rpm
